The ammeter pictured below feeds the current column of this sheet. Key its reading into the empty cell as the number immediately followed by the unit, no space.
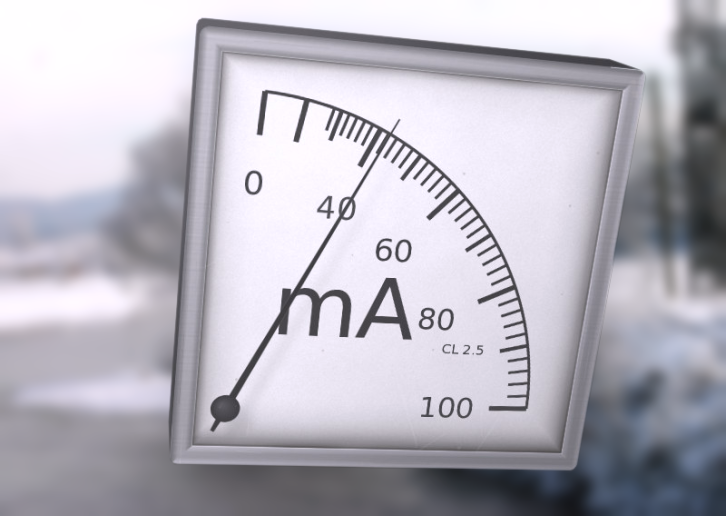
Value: 42mA
